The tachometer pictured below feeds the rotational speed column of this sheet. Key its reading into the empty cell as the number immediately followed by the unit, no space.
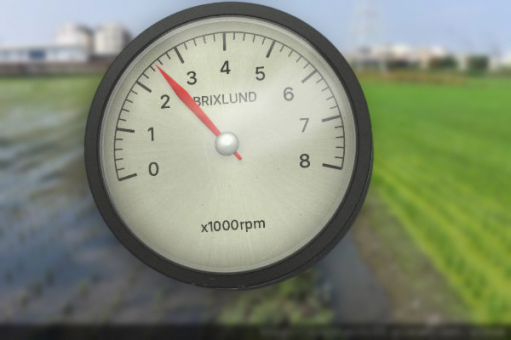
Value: 2500rpm
